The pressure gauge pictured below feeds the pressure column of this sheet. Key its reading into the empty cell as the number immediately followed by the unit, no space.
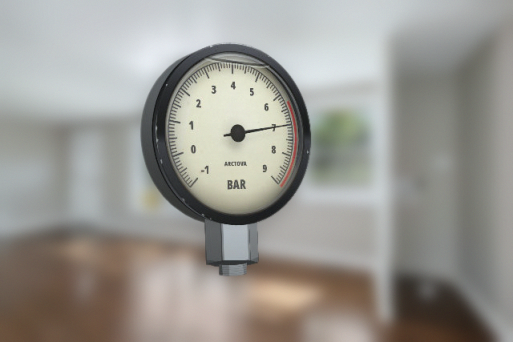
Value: 7bar
